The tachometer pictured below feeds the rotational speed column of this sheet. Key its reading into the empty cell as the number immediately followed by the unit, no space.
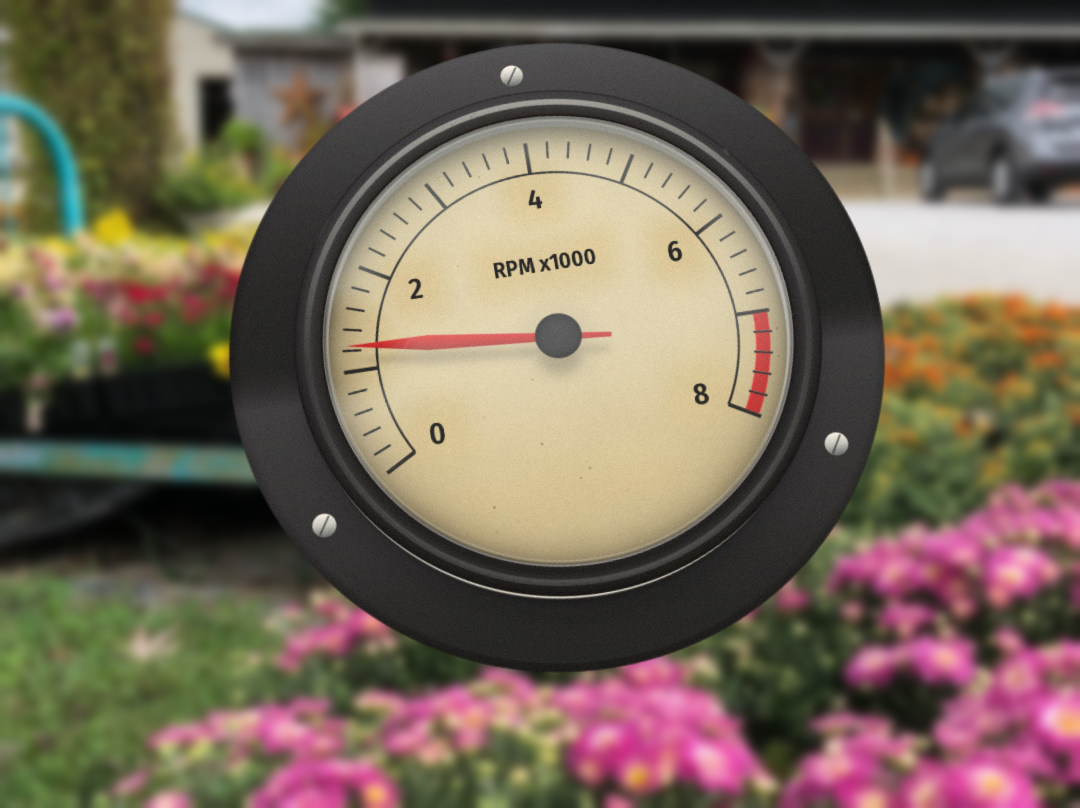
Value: 1200rpm
